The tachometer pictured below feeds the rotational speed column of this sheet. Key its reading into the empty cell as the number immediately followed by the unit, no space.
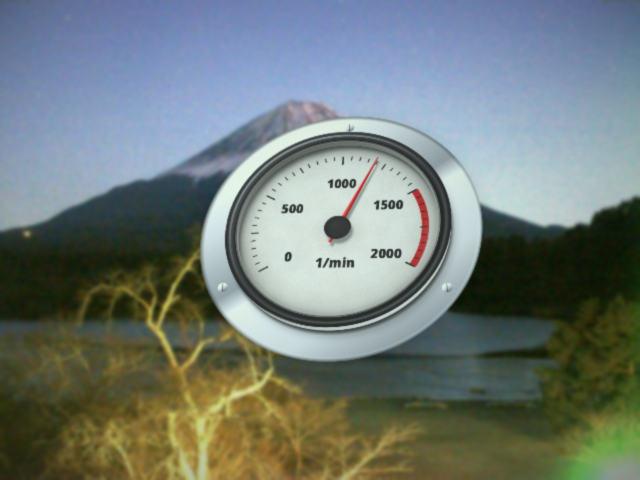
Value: 1200rpm
